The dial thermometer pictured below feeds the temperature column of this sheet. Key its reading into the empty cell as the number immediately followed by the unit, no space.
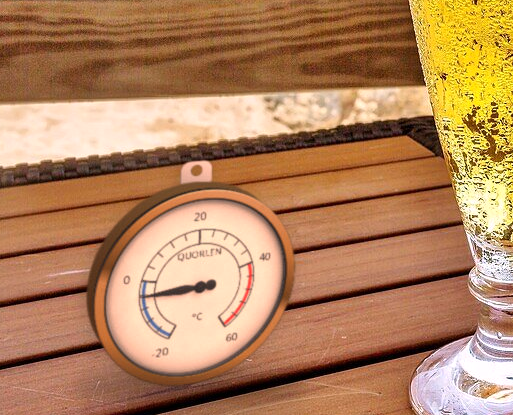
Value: -4°C
